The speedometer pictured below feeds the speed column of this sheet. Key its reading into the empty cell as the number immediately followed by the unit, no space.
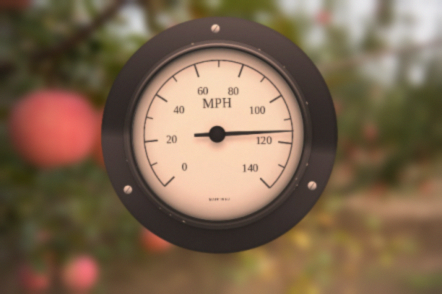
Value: 115mph
